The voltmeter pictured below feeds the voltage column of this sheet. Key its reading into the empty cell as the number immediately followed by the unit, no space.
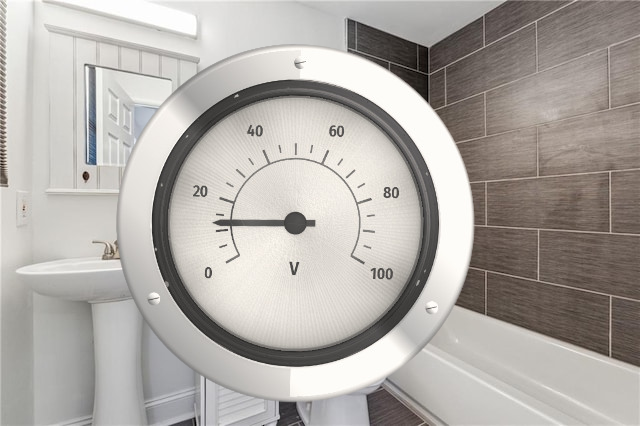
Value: 12.5V
